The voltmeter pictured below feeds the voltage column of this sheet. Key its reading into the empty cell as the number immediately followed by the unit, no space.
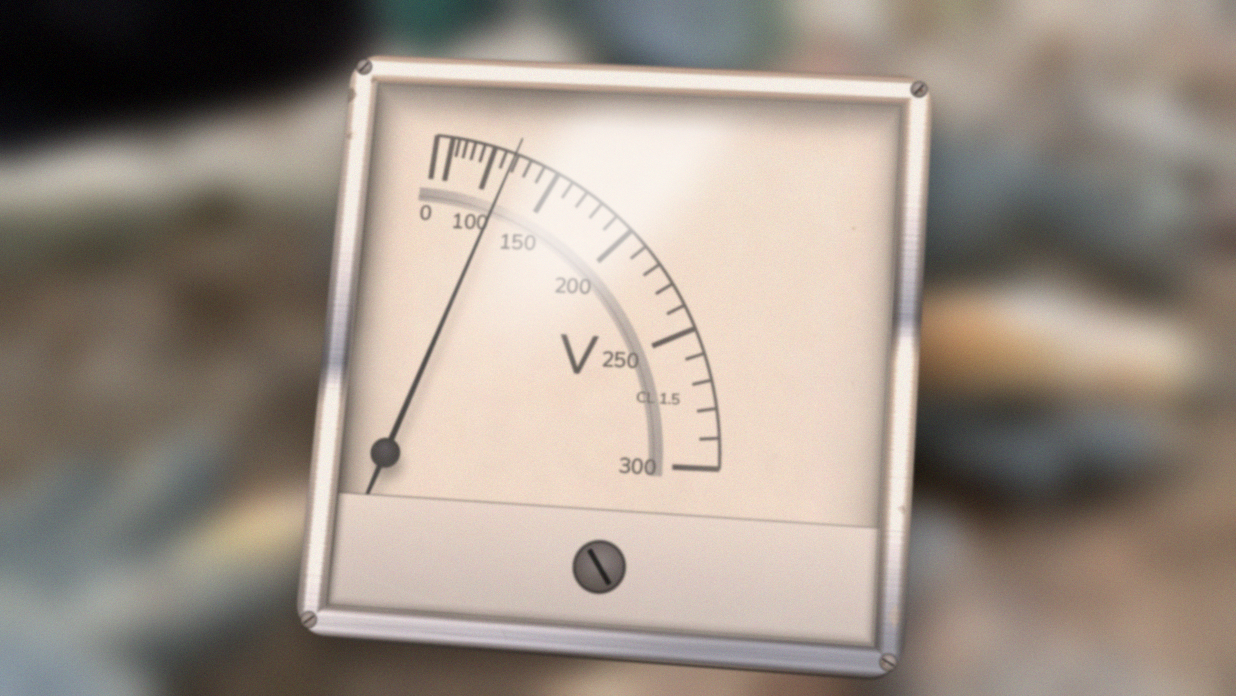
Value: 120V
